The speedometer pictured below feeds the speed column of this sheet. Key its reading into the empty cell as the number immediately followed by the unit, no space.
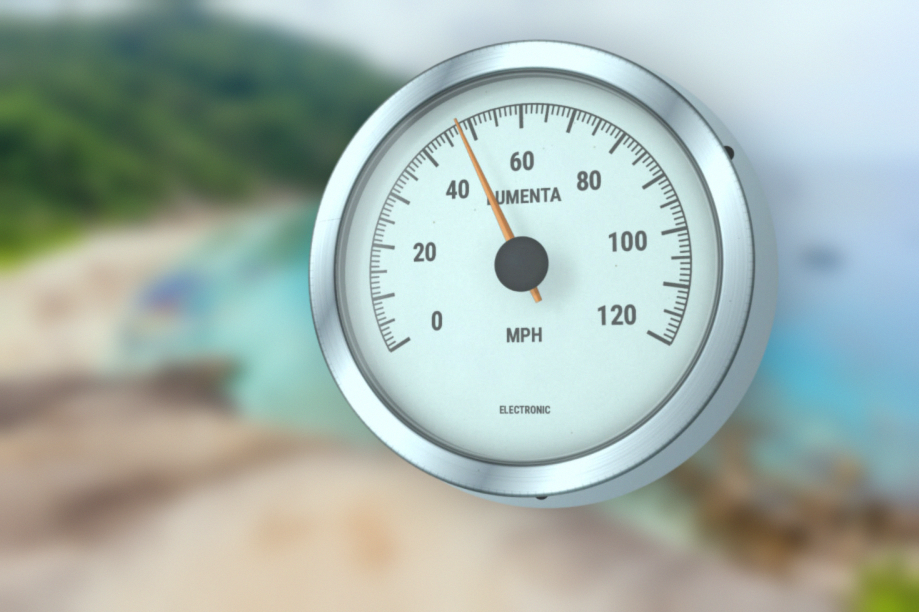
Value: 48mph
